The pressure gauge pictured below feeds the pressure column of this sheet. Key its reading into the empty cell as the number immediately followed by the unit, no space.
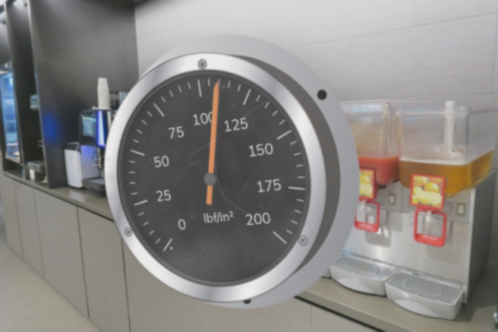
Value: 110psi
